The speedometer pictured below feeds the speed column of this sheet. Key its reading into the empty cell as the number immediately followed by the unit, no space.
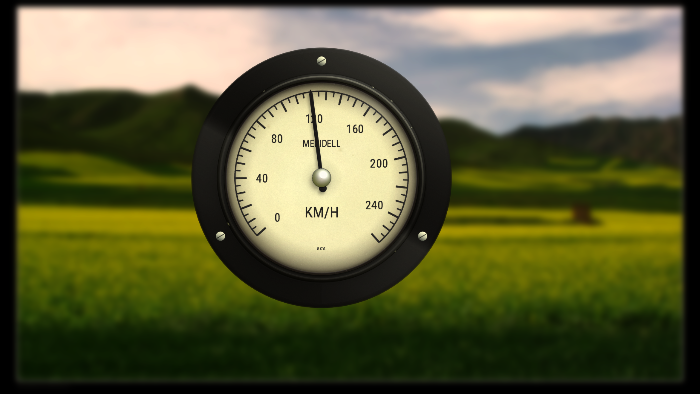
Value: 120km/h
